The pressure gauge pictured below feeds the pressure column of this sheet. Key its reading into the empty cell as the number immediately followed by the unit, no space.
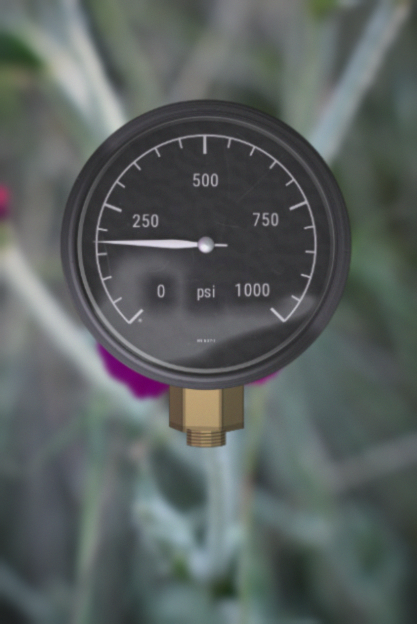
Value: 175psi
